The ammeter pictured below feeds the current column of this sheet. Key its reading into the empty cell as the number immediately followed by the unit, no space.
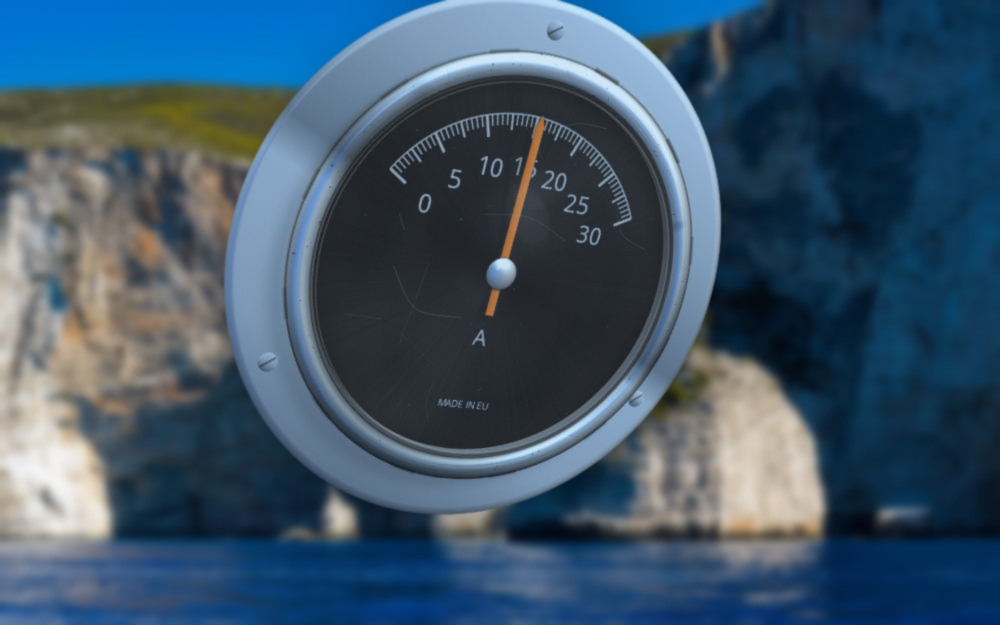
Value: 15A
